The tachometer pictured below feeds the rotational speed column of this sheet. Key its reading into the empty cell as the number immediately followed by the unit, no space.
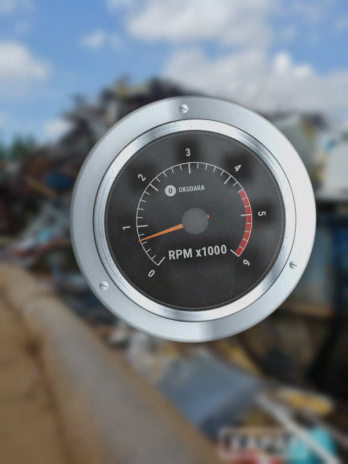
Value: 700rpm
